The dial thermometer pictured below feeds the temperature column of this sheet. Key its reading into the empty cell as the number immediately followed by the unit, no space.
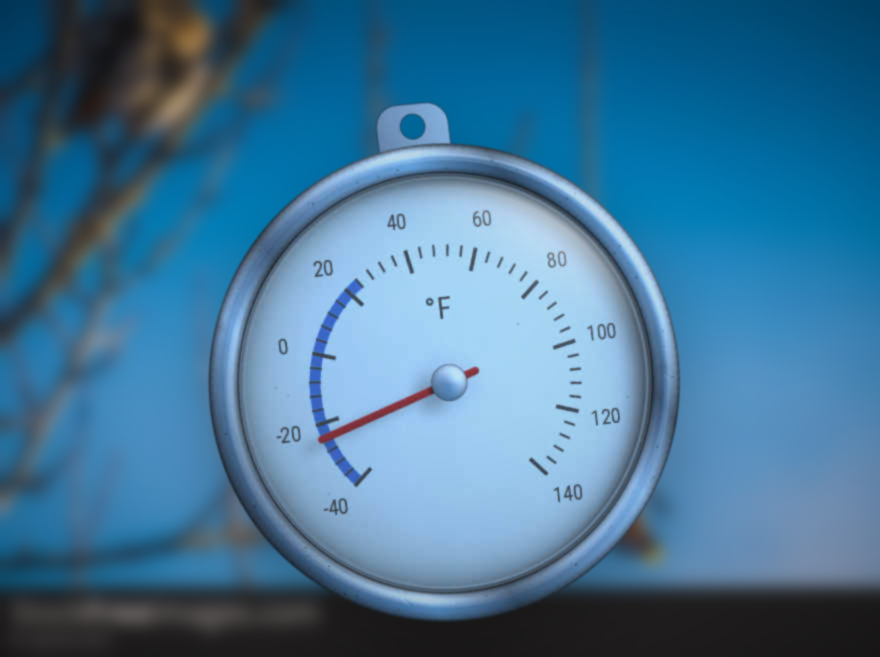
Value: -24°F
